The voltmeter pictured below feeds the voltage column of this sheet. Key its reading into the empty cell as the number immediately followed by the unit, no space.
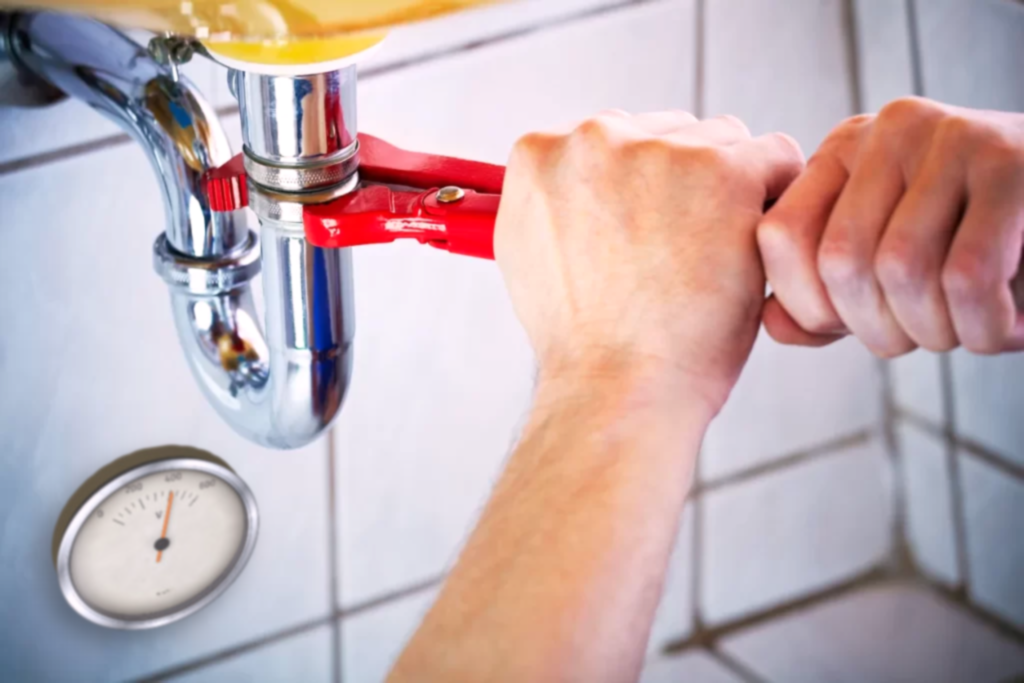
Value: 400V
